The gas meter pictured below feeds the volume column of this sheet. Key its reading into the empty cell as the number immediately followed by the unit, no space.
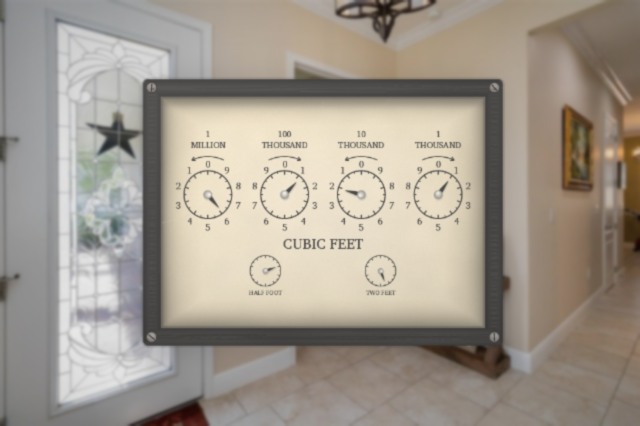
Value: 612100ft³
